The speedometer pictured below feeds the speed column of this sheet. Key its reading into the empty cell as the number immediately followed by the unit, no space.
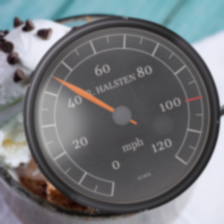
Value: 45mph
